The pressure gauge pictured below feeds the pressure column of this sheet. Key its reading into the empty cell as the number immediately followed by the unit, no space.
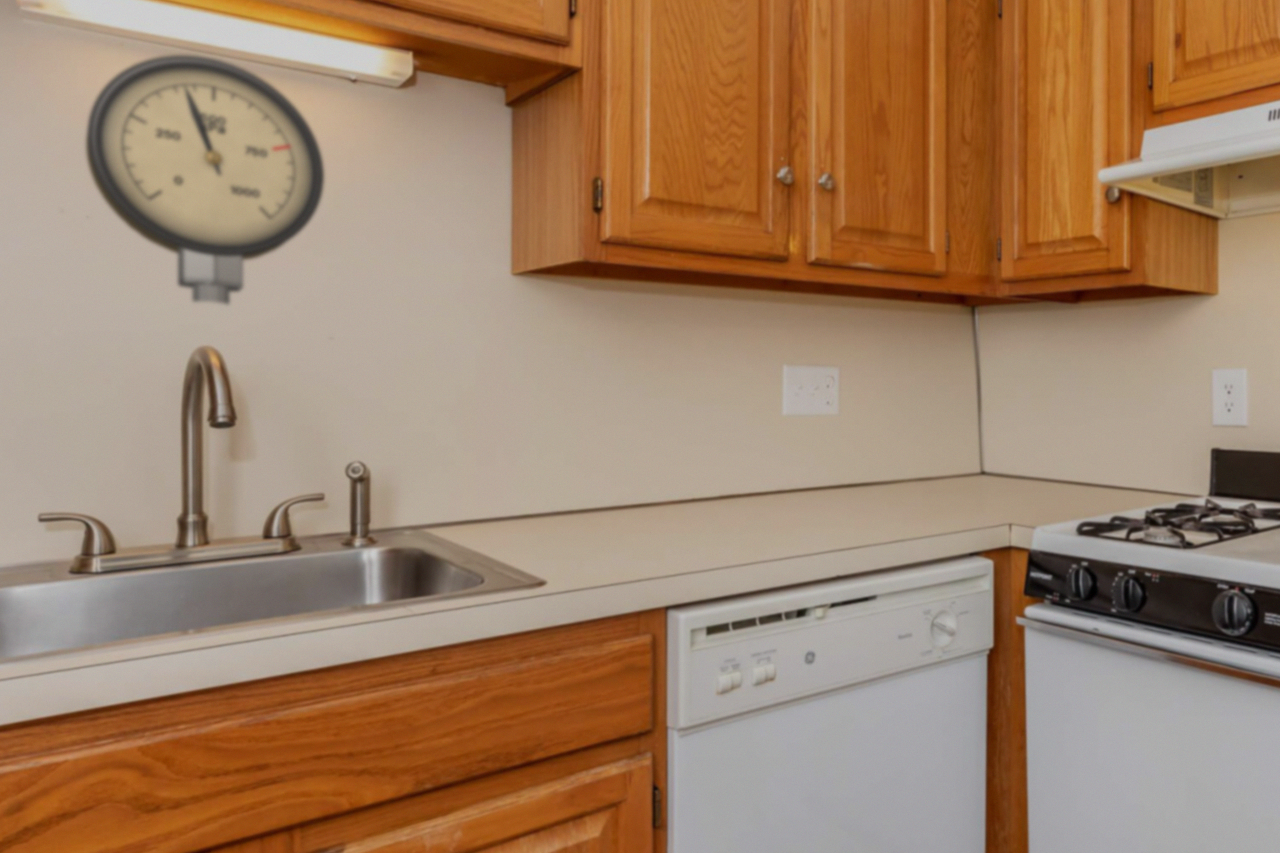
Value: 425kPa
